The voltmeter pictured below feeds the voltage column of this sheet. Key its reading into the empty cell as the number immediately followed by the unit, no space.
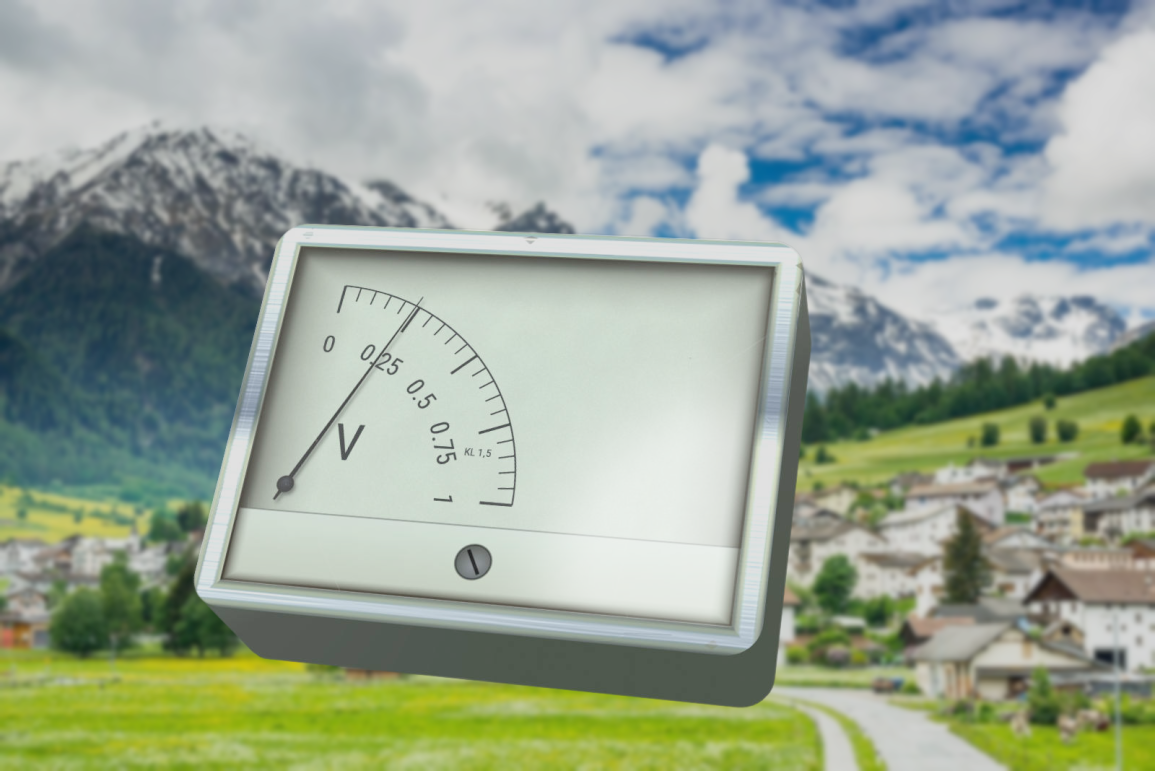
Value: 0.25V
